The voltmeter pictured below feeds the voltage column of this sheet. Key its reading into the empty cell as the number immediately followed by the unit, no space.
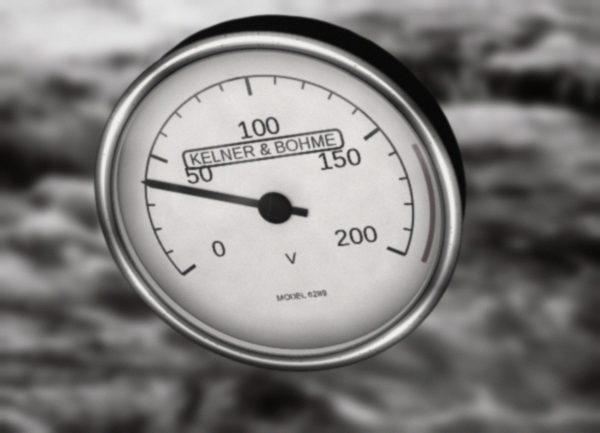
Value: 40V
